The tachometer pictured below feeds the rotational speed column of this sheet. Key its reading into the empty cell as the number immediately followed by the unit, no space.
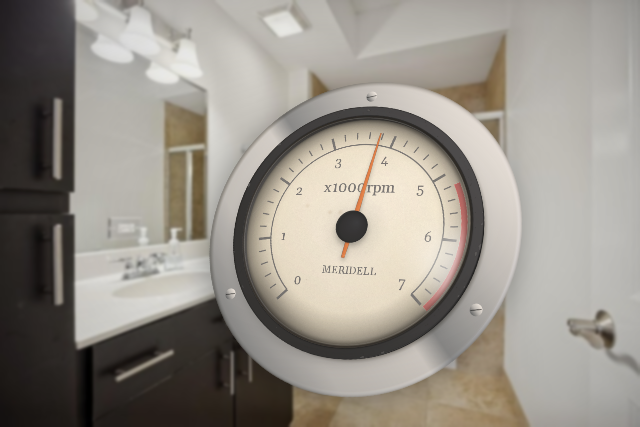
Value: 3800rpm
